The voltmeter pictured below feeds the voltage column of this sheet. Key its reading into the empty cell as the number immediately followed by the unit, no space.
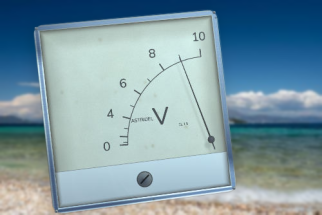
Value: 9V
